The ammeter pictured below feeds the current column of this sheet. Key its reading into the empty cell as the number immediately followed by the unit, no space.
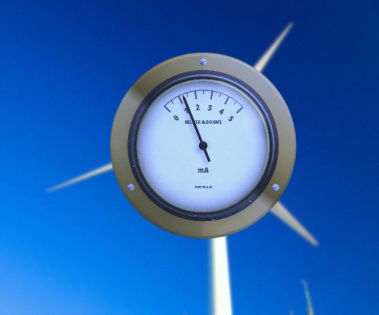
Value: 1.25mA
